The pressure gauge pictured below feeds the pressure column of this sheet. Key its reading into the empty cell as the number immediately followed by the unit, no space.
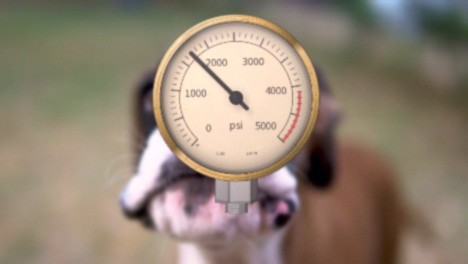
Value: 1700psi
